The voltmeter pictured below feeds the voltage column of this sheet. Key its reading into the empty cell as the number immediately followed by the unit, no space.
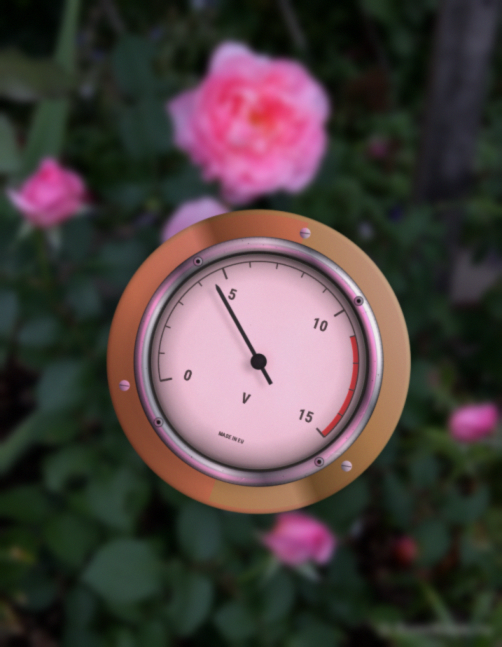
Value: 4.5V
